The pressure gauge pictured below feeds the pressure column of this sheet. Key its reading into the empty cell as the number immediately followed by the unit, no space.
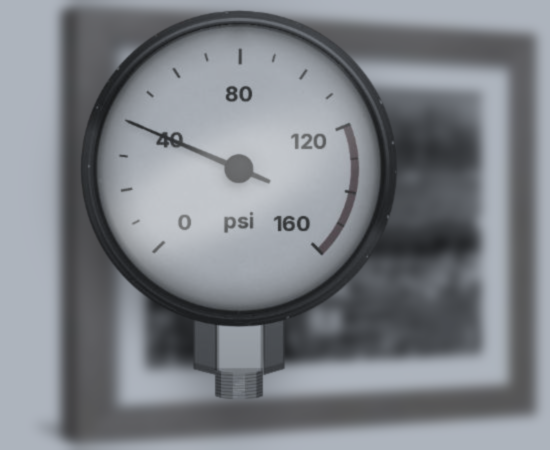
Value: 40psi
